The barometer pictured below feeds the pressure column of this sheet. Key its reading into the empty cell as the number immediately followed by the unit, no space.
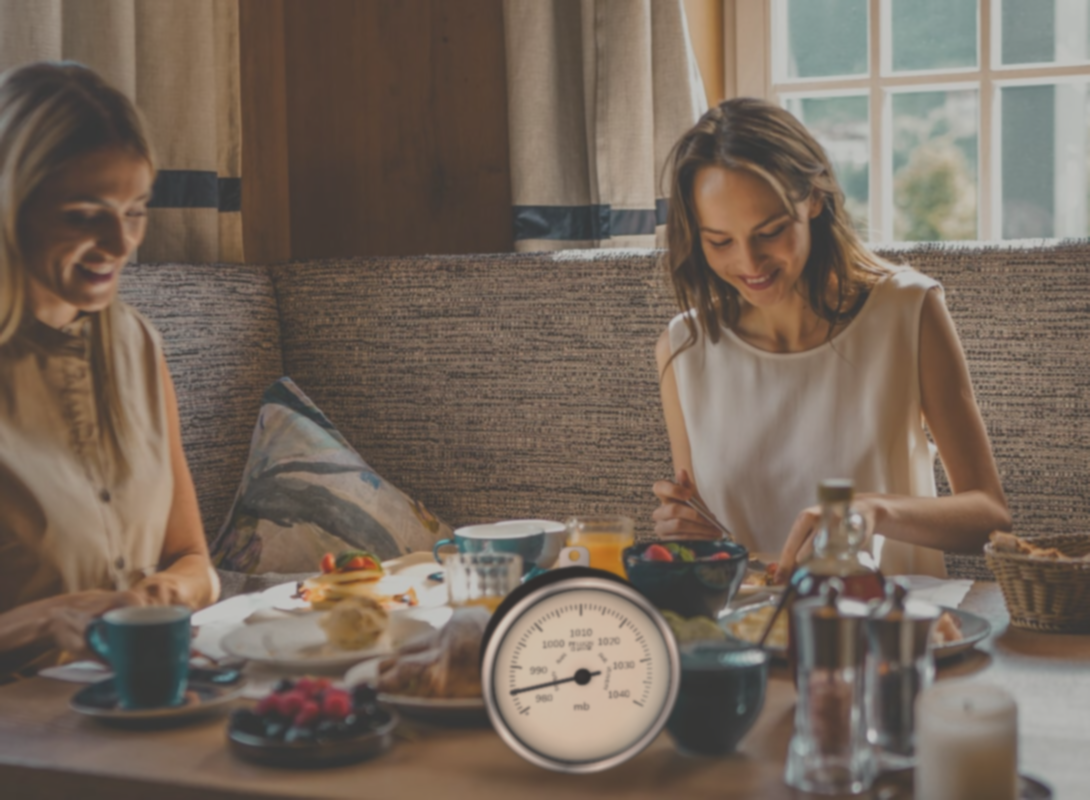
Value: 985mbar
